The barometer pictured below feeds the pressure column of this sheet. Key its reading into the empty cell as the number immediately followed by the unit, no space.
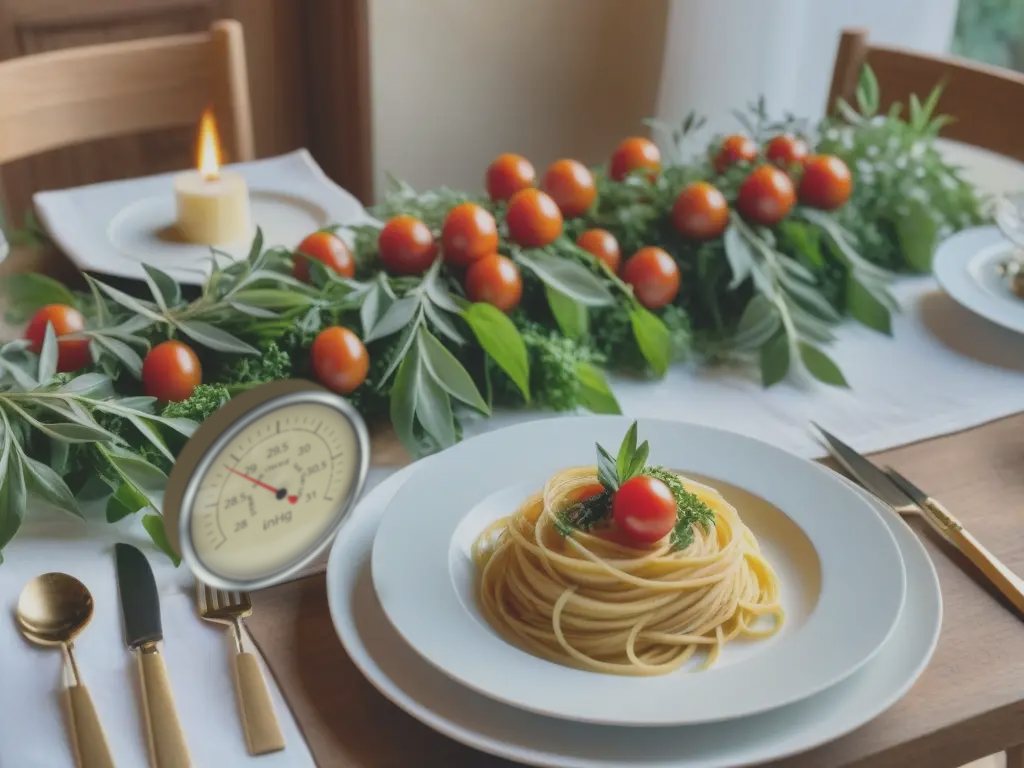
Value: 28.9inHg
